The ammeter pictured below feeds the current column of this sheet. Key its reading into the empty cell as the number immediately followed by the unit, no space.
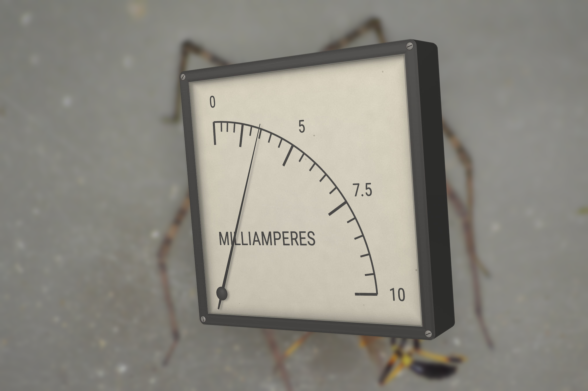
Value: 3.5mA
